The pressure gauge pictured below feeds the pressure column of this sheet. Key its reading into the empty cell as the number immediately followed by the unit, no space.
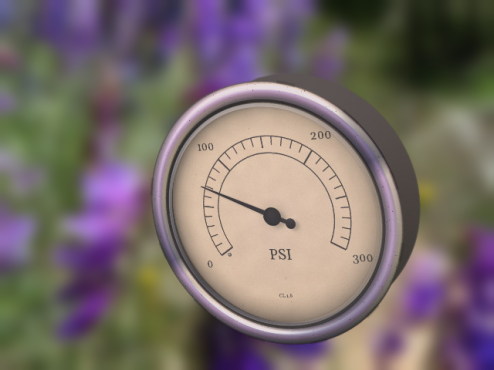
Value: 70psi
